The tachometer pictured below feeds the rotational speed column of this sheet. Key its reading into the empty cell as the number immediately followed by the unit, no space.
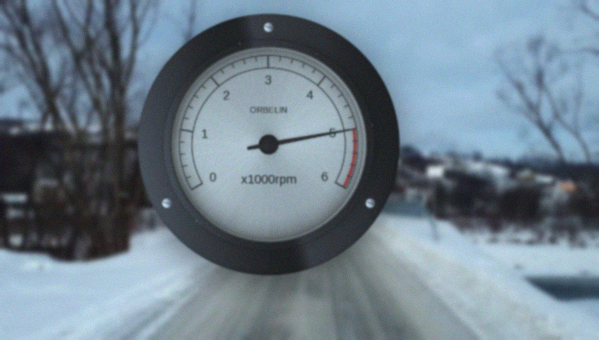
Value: 5000rpm
